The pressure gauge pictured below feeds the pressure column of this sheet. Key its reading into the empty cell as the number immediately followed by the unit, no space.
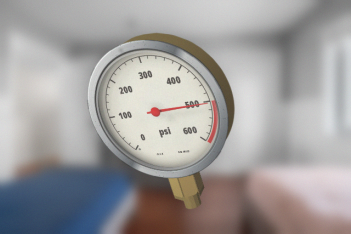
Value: 500psi
